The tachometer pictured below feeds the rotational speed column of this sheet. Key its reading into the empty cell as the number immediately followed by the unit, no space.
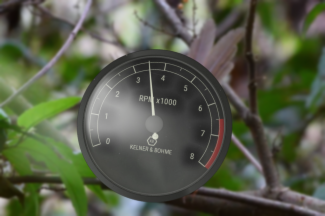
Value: 3500rpm
